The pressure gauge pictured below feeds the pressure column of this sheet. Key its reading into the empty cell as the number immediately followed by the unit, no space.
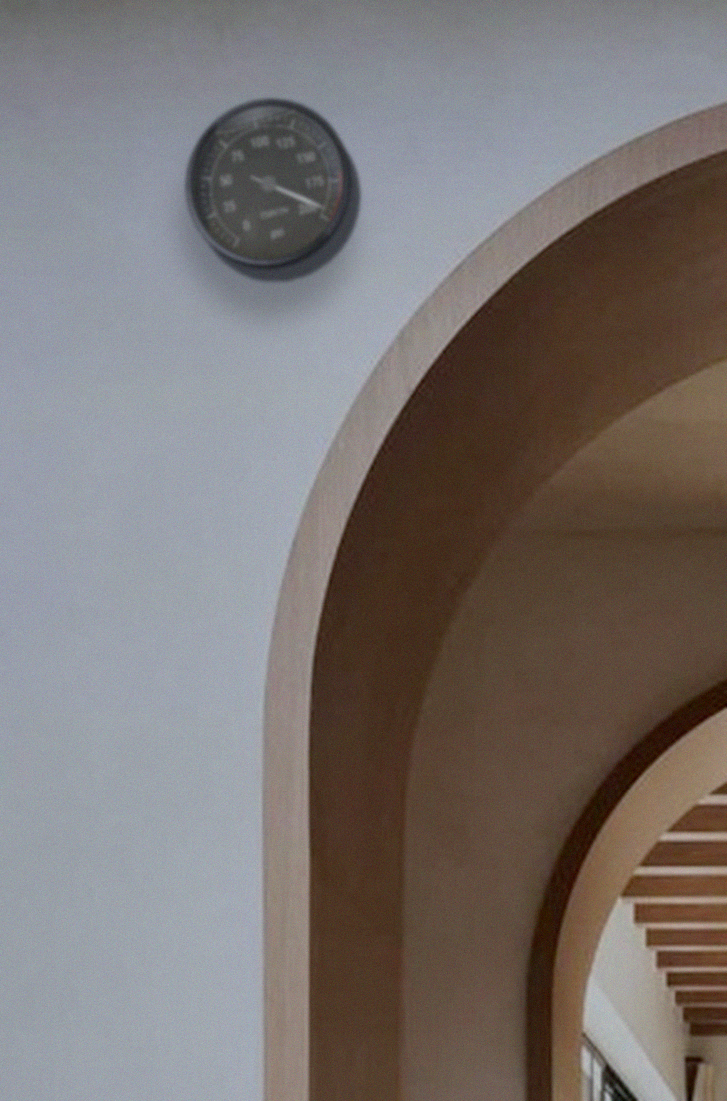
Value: 195psi
